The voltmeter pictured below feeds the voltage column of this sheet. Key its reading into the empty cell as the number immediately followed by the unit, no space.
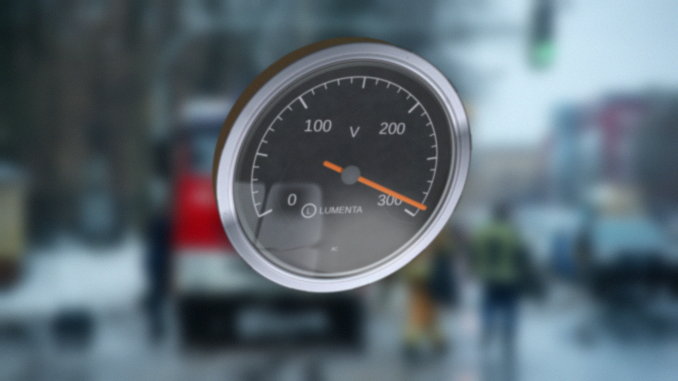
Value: 290V
